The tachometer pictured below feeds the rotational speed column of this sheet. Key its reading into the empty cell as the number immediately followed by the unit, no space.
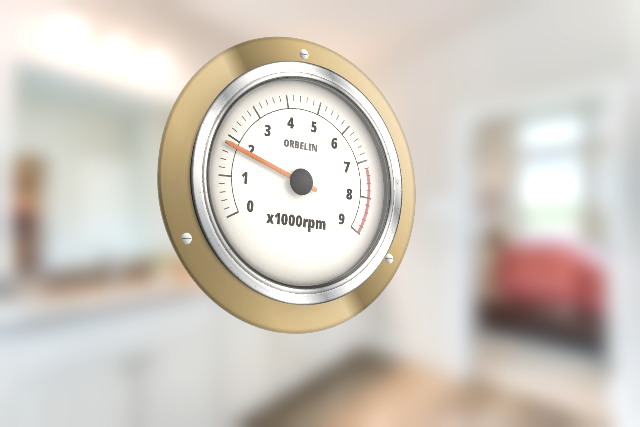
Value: 1800rpm
